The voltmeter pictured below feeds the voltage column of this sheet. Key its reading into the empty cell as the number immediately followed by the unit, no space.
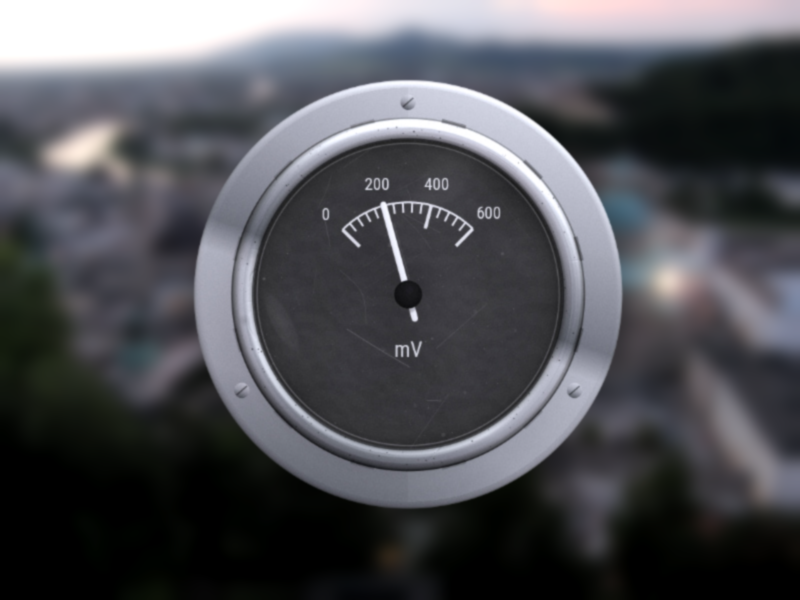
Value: 200mV
